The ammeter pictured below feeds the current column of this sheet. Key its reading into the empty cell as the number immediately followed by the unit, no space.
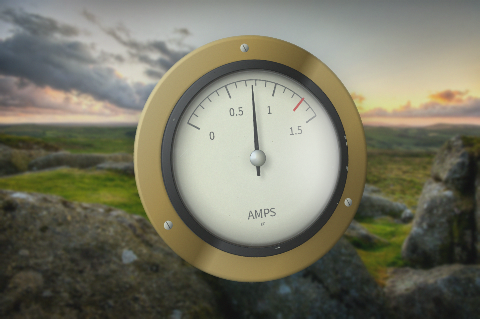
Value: 0.75A
